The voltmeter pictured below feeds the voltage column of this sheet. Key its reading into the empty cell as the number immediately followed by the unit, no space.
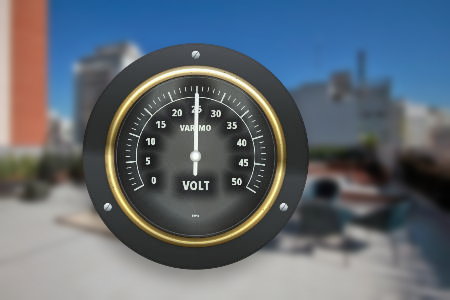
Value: 25V
